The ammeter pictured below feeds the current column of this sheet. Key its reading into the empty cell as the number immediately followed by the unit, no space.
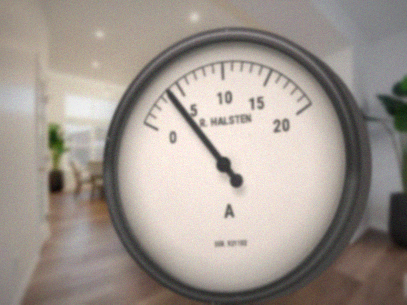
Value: 4A
